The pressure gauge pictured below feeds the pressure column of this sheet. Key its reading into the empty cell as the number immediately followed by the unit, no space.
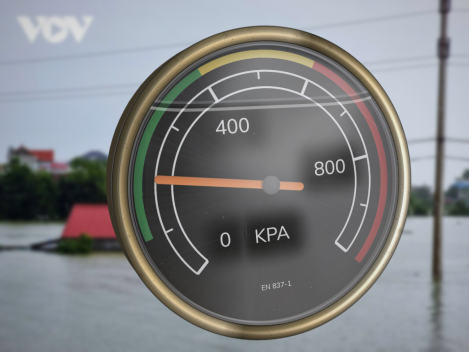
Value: 200kPa
